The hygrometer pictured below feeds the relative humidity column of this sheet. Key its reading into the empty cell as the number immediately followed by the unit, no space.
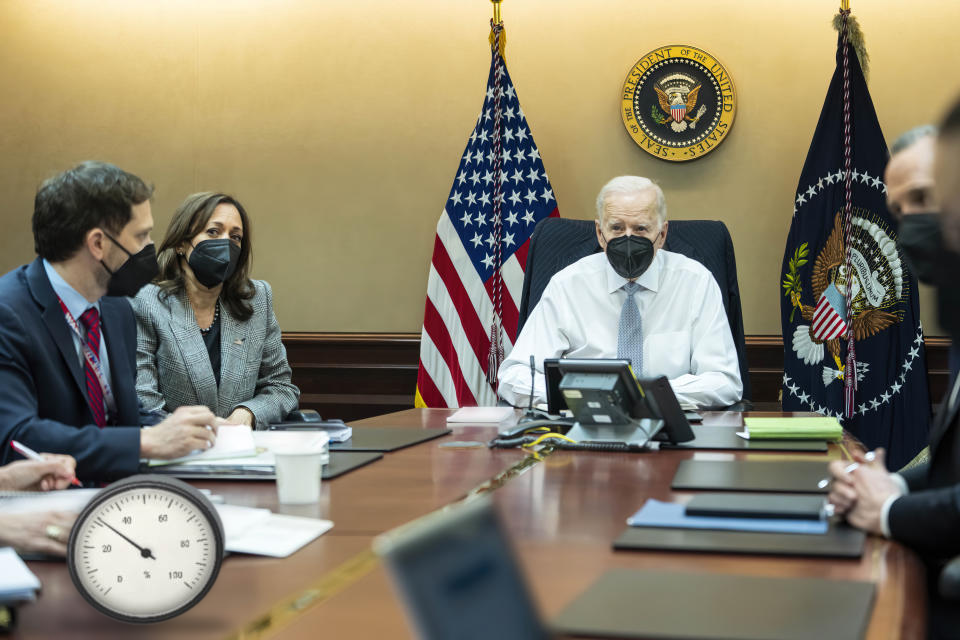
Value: 32%
